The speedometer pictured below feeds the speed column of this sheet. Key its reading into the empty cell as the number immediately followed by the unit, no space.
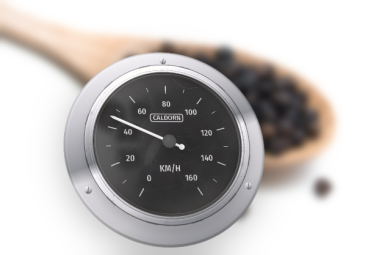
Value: 45km/h
